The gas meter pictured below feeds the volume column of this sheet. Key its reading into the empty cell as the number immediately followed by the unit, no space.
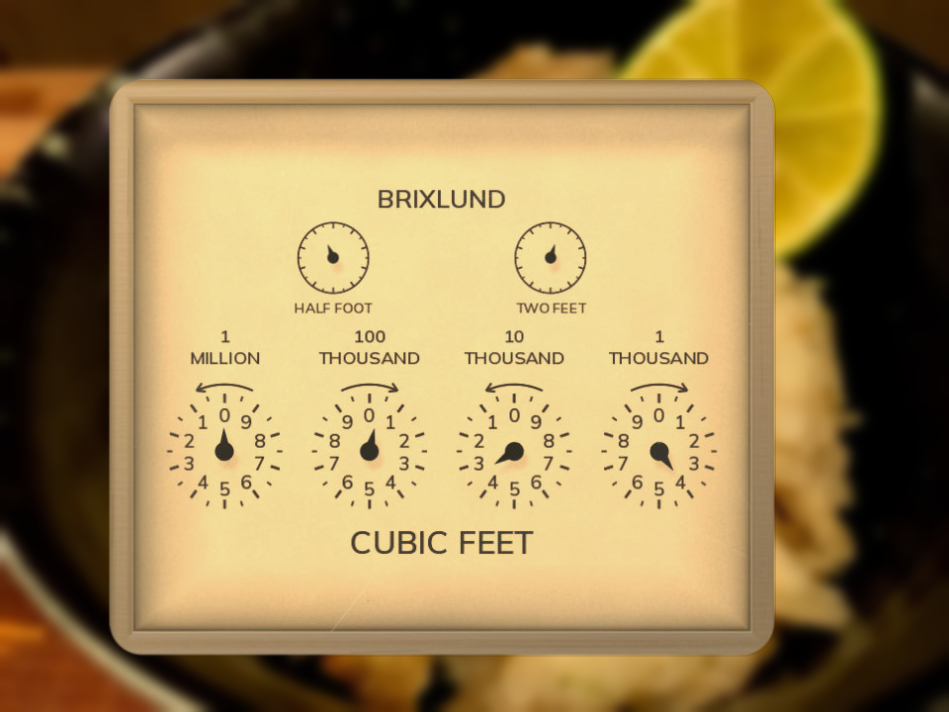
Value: 3400ft³
